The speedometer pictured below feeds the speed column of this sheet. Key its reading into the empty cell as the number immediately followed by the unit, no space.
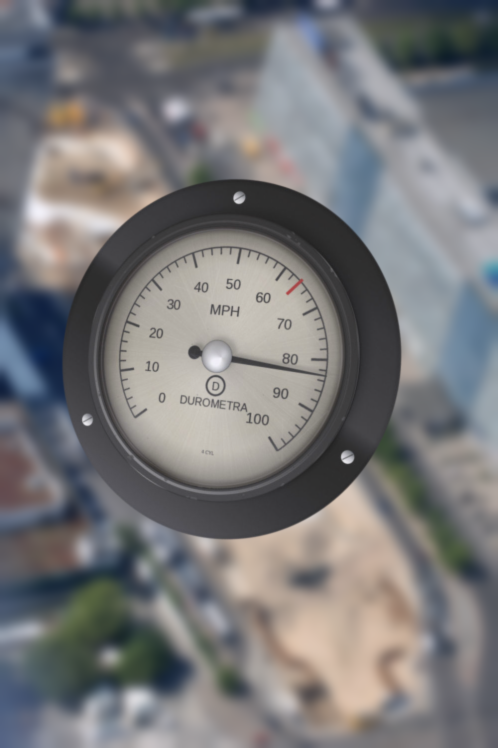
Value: 83mph
